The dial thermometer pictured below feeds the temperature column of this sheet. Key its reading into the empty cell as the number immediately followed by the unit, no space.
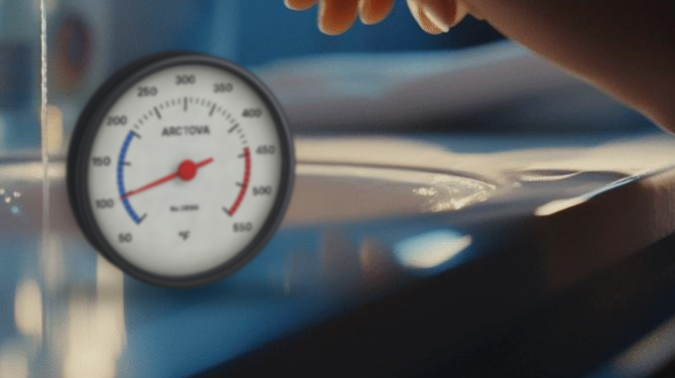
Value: 100°F
